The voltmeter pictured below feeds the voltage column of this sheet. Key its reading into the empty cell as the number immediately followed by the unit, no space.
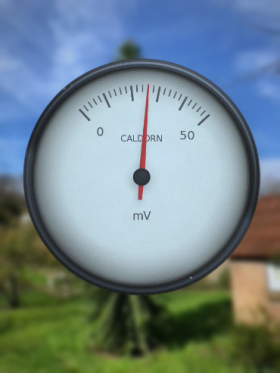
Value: 26mV
